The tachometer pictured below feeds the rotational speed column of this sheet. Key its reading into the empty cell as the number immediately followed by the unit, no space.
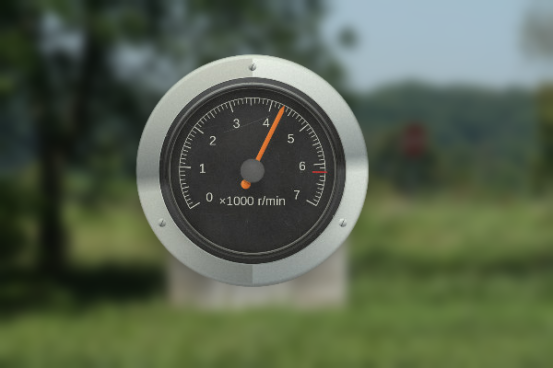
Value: 4300rpm
